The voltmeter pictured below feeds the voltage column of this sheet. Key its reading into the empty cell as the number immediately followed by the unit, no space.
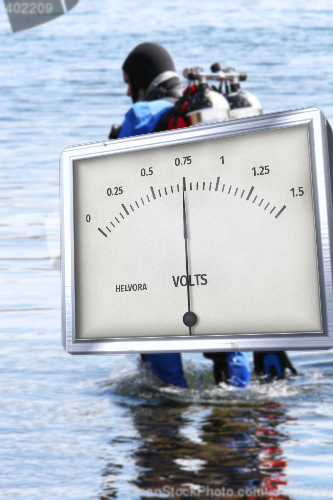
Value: 0.75V
